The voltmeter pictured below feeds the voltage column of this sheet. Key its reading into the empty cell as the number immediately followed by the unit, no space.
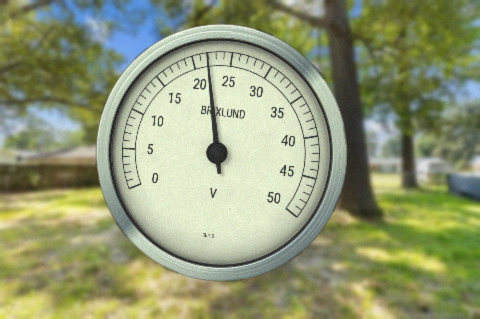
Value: 22V
